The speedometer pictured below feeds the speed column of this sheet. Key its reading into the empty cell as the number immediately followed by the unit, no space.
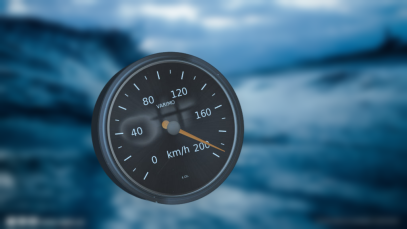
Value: 195km/h
